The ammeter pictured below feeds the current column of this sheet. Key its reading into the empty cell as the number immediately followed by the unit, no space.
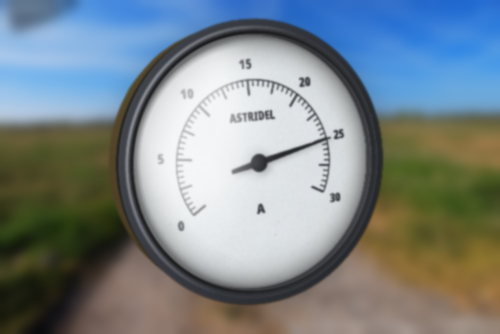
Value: 25A
